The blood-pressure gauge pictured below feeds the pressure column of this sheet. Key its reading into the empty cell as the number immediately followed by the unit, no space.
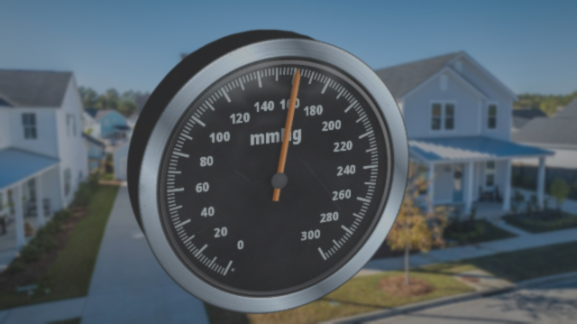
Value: 160mmHg
